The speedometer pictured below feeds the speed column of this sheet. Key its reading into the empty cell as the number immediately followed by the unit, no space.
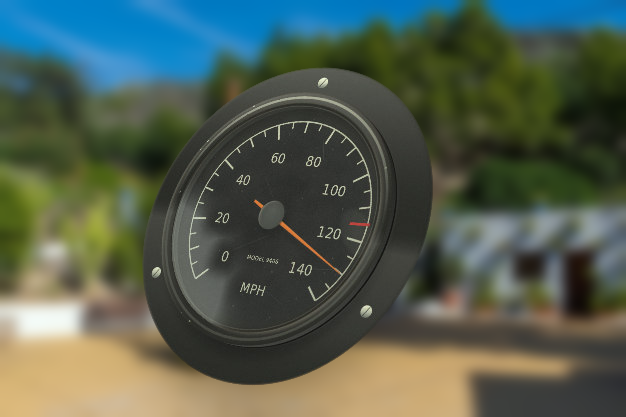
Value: 130mph
